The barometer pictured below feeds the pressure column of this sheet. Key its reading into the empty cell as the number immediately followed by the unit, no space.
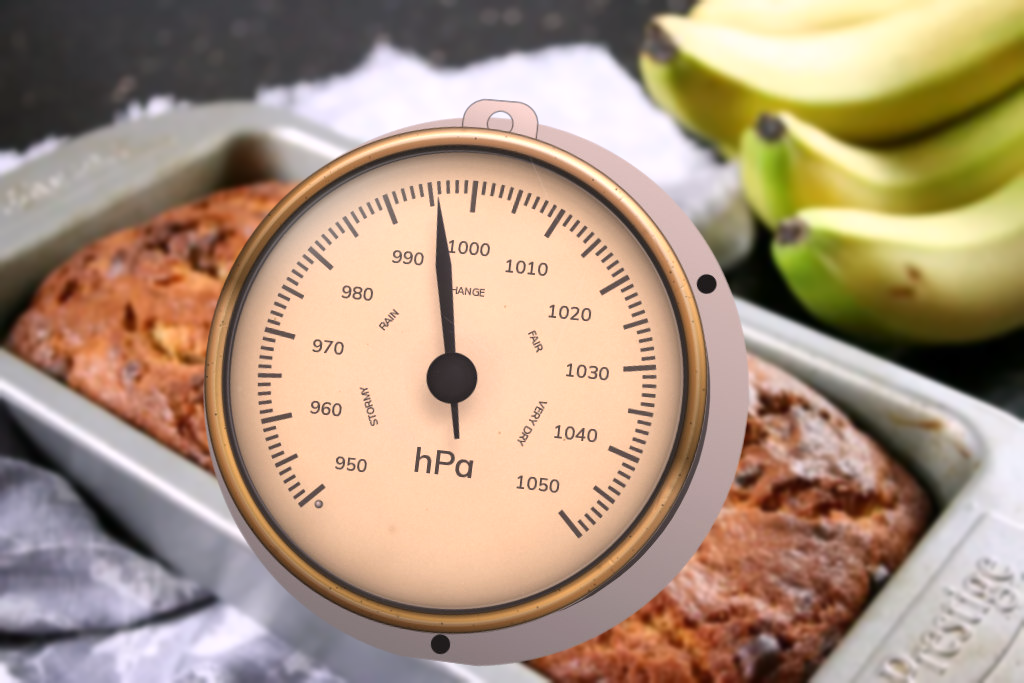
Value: 996hPa
